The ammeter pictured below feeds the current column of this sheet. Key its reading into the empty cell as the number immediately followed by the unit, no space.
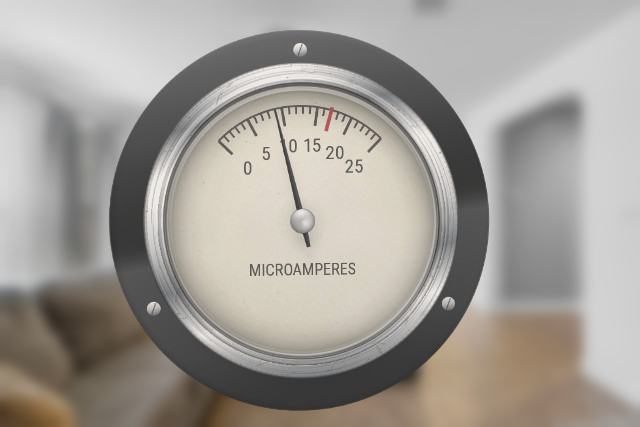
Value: 9µA
